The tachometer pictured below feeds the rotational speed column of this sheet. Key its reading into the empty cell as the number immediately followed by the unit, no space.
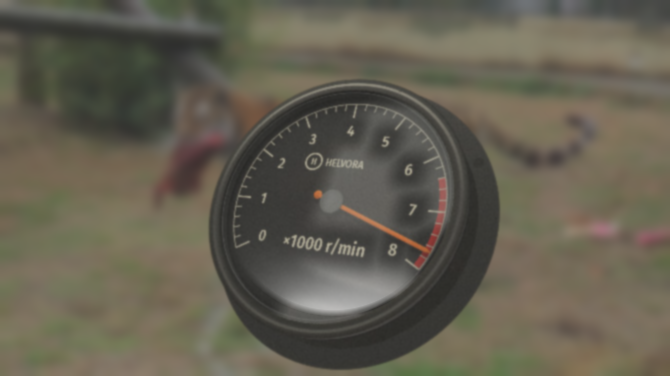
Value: 7700rpm
